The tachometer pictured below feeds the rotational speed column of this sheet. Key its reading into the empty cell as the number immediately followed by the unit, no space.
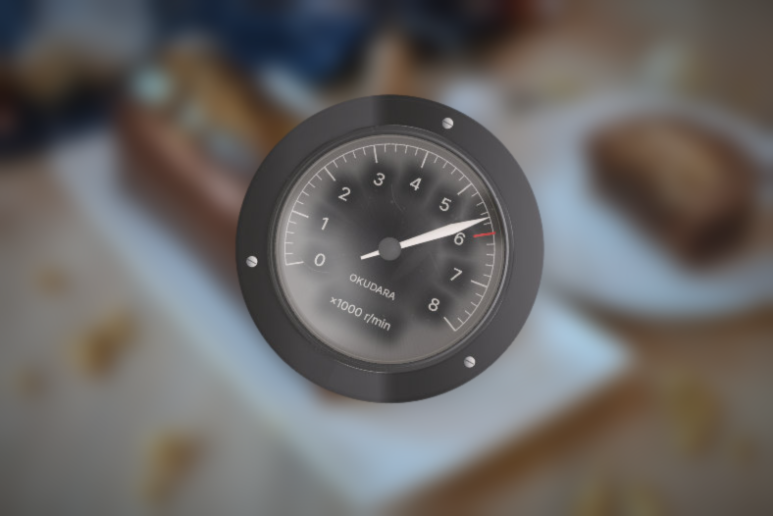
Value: 5700rpm
